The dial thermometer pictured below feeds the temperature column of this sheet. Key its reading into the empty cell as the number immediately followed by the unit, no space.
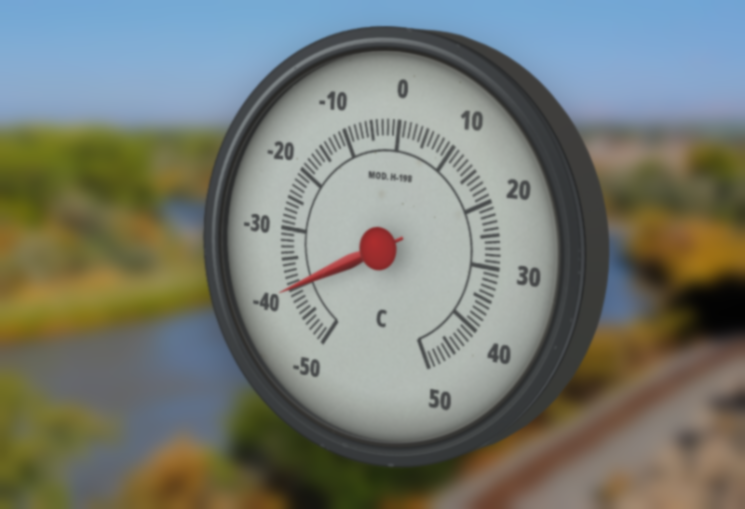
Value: -40°C
